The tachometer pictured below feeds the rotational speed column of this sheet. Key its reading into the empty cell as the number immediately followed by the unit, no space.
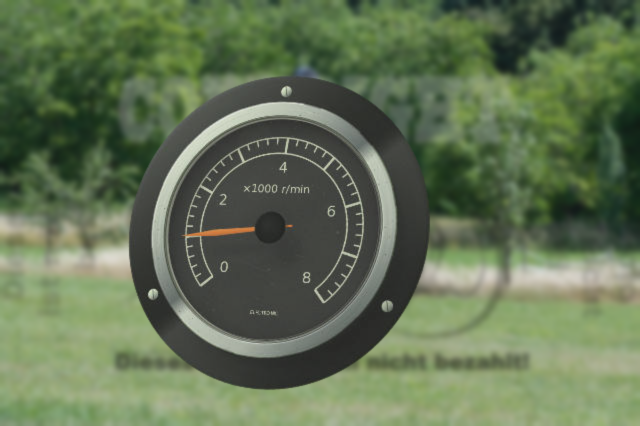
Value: 1000rpm
